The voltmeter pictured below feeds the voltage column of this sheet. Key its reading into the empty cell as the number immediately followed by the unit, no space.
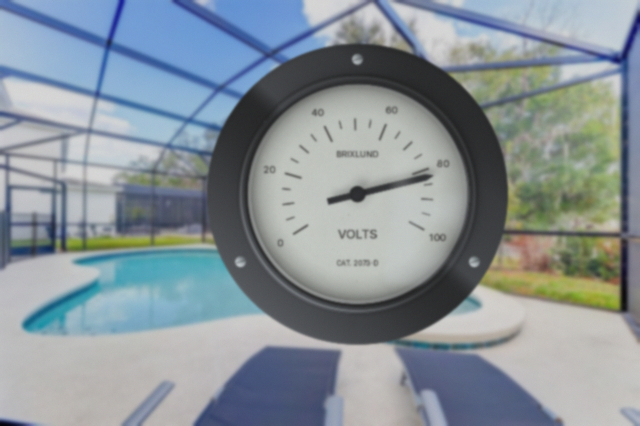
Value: 82.5V
